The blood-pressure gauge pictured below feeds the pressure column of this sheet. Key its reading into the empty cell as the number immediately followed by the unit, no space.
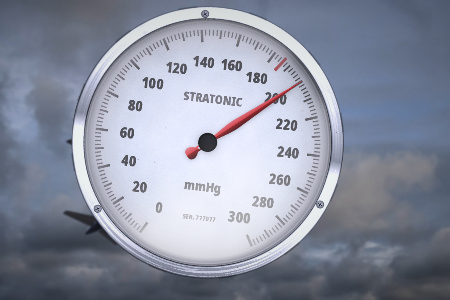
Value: 200mmHg
